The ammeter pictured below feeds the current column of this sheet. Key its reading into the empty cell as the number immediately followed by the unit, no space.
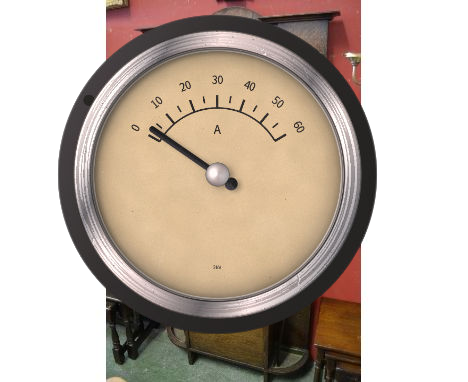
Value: 2.5A
